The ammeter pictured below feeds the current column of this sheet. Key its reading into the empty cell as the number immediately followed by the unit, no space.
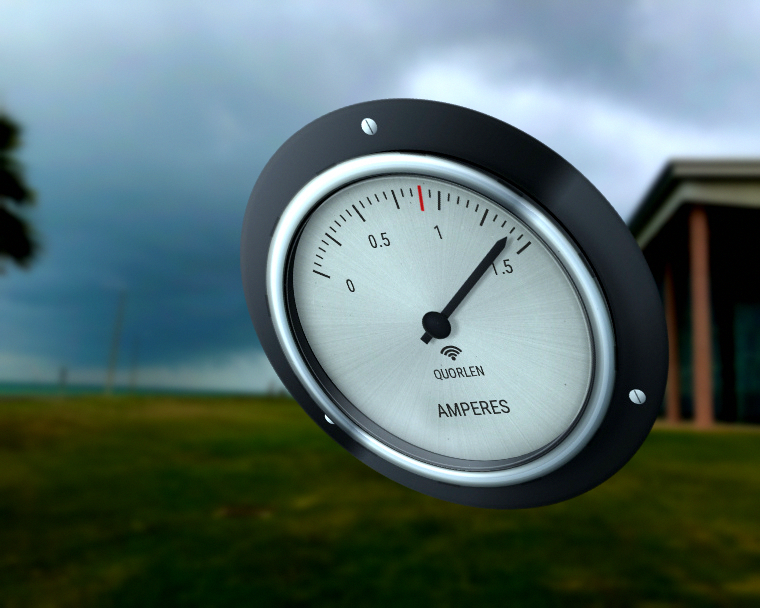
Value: 1.4A
